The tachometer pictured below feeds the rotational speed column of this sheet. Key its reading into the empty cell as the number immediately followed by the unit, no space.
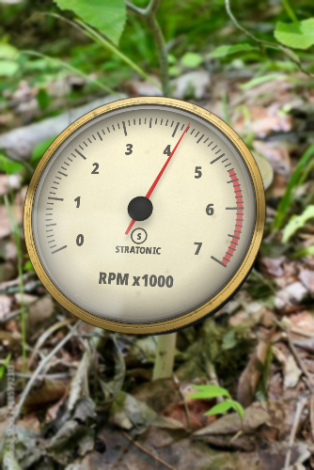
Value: 4200rpm
